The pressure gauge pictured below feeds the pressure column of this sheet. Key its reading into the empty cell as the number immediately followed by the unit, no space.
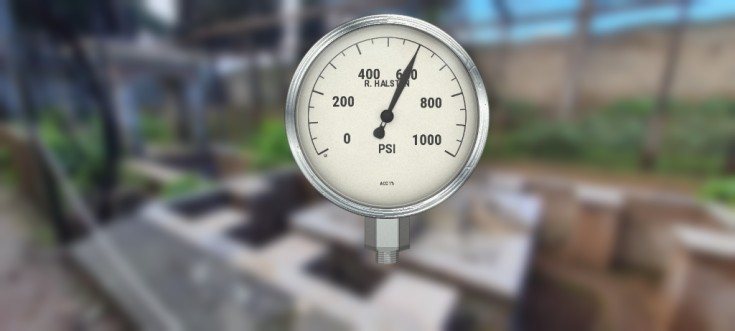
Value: 600psi
